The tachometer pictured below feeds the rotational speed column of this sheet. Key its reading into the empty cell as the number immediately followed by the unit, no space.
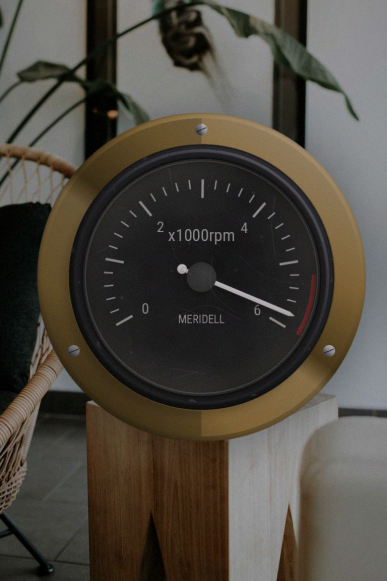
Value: 5800rpm
